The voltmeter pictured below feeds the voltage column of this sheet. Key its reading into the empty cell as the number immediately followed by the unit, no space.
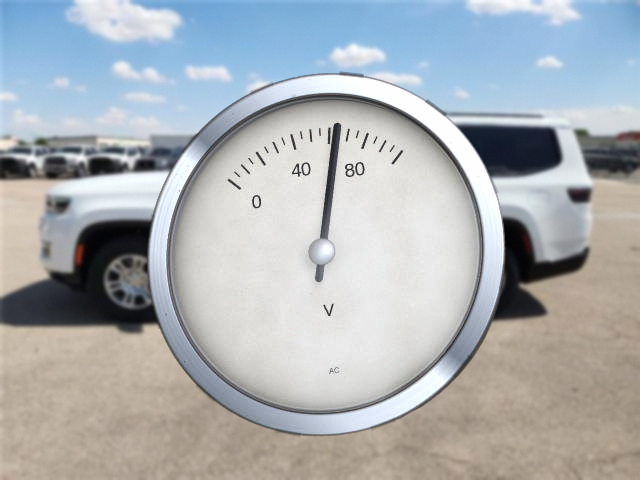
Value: 65V
